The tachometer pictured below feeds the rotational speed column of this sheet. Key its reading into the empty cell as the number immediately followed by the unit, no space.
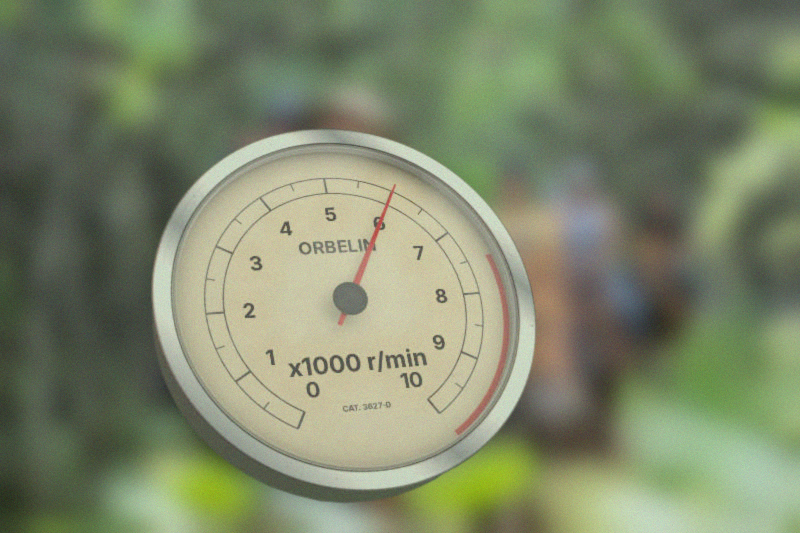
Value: 6000rpm
